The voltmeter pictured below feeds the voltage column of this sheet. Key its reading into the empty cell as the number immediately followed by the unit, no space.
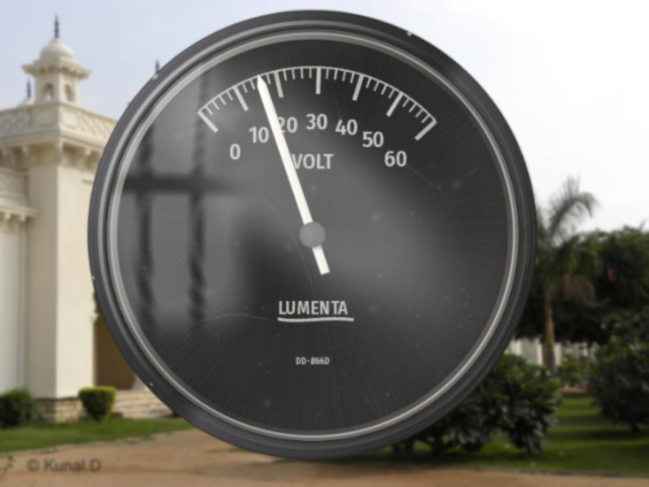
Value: 16V
